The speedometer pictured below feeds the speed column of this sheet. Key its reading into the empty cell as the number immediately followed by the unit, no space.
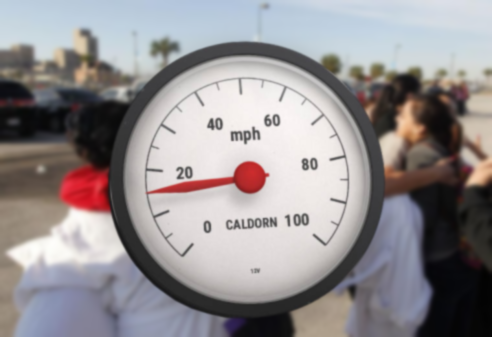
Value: 15mph
